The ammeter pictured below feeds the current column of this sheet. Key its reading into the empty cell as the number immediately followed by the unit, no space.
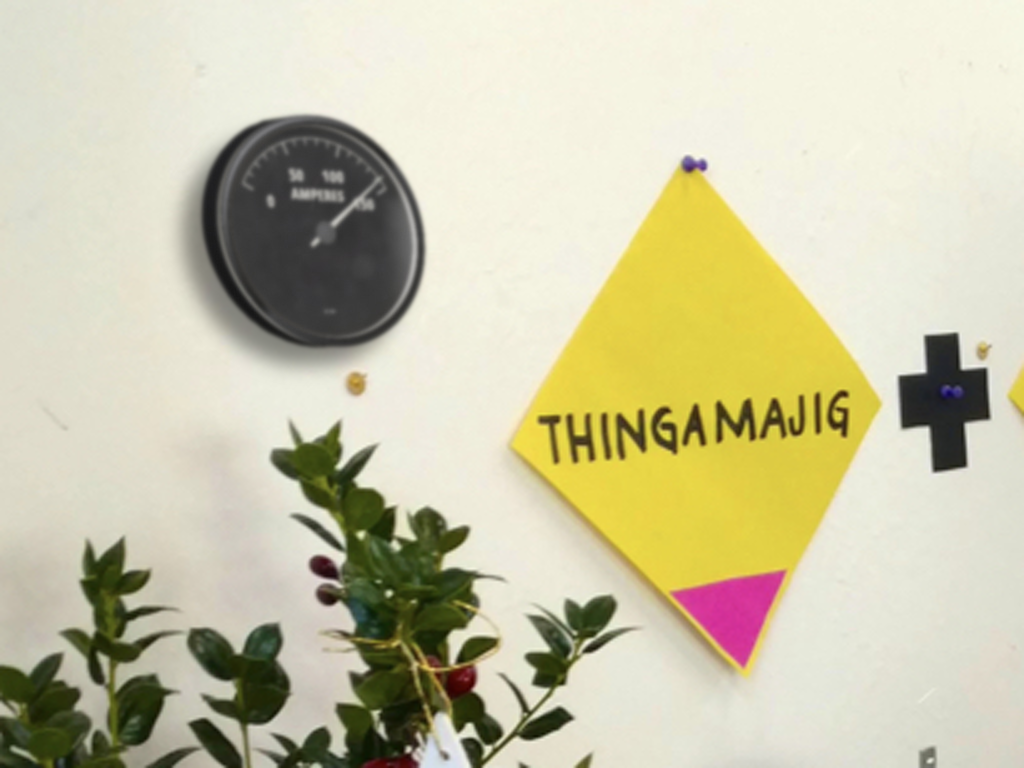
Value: 140A
